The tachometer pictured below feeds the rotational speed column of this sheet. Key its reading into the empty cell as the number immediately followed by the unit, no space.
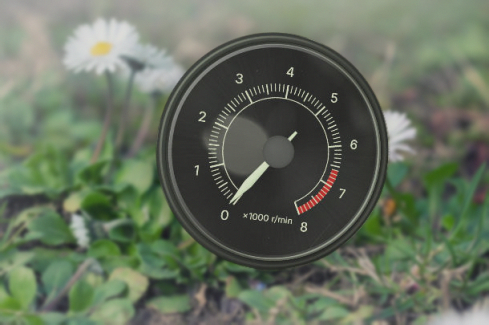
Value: 100rpm
